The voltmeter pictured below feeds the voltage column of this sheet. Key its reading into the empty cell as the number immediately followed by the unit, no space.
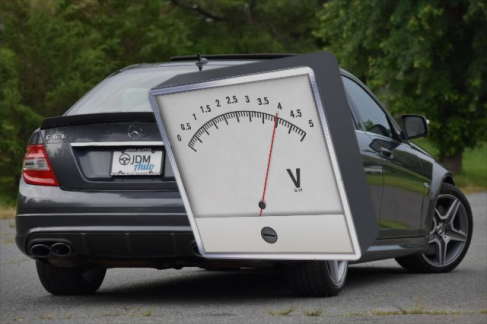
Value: 4V
